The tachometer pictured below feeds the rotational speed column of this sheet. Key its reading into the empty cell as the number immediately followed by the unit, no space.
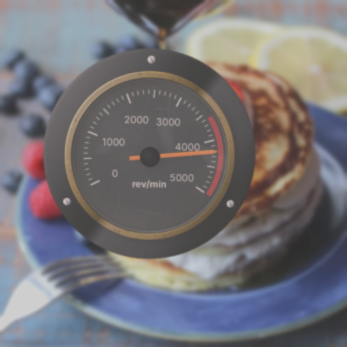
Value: 4200rpm
